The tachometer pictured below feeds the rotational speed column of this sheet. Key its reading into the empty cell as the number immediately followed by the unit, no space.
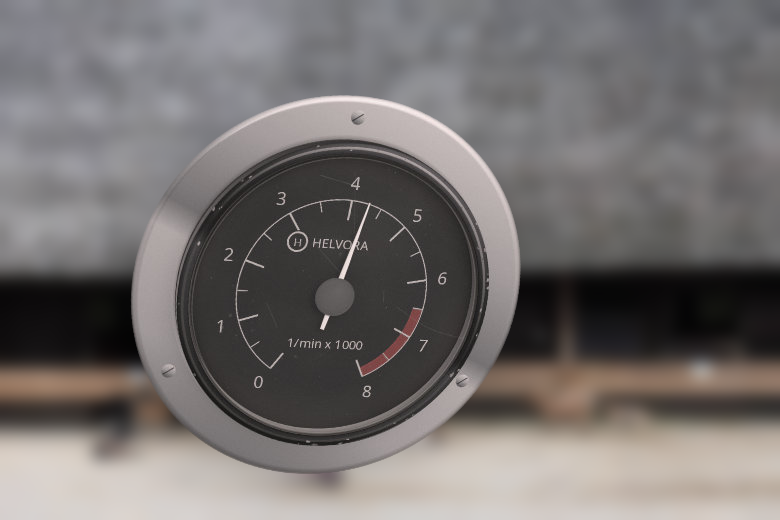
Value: 4250rpm
